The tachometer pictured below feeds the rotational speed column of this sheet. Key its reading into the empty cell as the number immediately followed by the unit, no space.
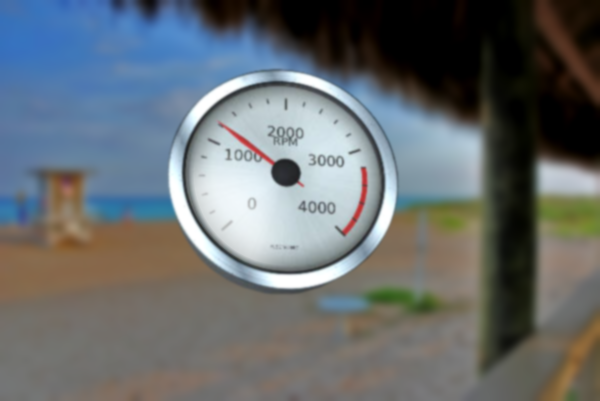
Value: 1200rpm
